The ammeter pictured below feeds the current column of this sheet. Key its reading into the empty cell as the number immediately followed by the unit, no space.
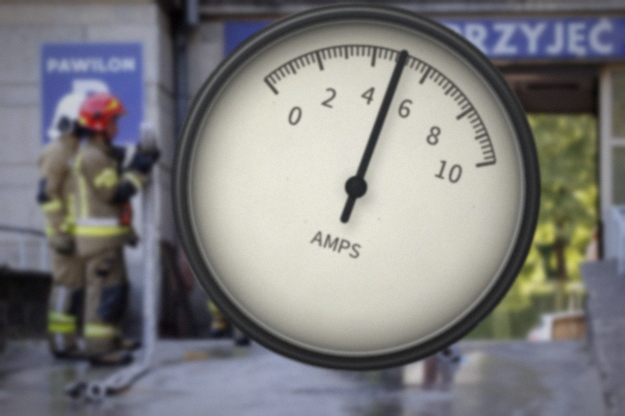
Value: 5A
